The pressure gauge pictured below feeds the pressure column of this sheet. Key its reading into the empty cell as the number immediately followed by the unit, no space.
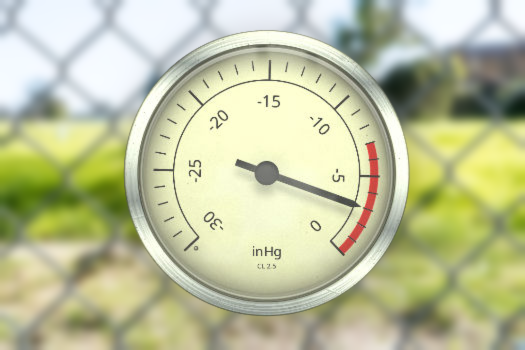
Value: -3inHg
